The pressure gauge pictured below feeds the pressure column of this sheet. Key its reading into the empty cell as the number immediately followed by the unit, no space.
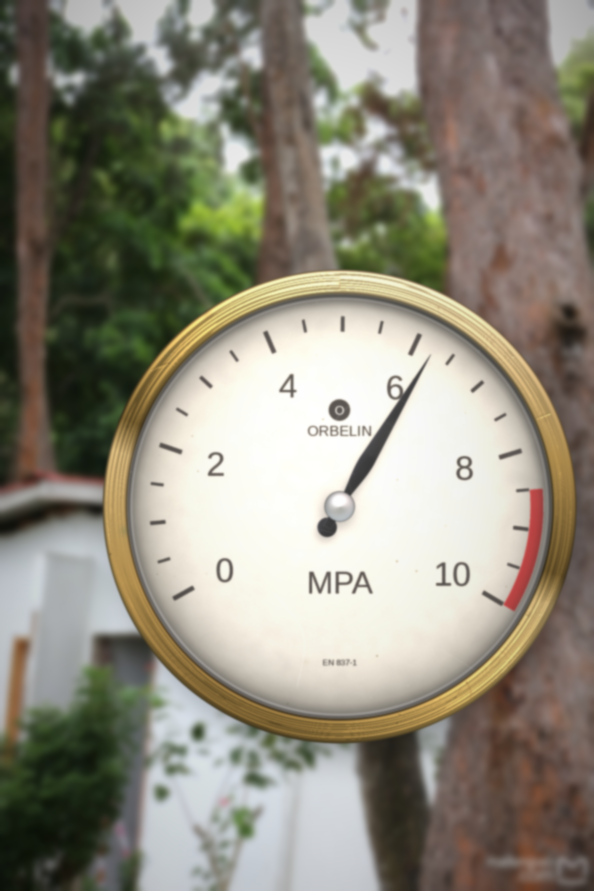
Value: 6.25MPa
